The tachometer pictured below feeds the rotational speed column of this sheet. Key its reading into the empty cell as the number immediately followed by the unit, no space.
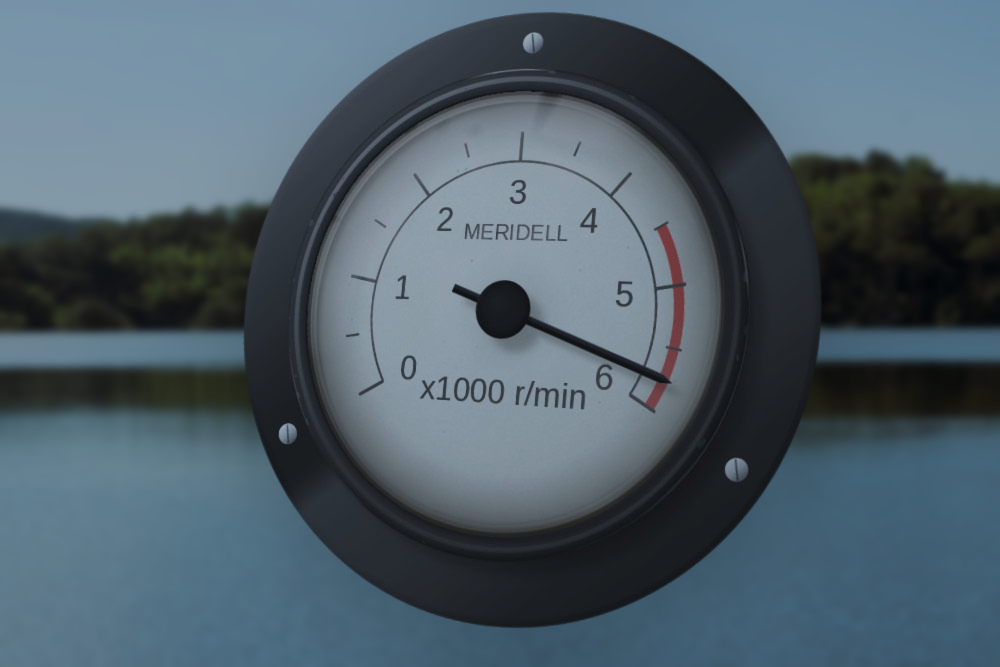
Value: 5750rpm
